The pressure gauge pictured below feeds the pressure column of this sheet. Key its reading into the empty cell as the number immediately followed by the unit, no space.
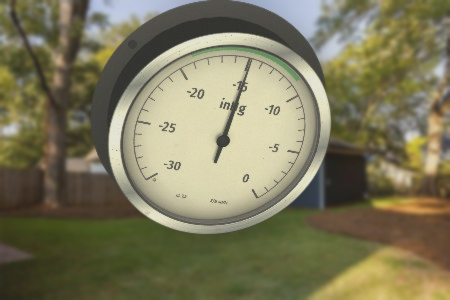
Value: -15inHg
